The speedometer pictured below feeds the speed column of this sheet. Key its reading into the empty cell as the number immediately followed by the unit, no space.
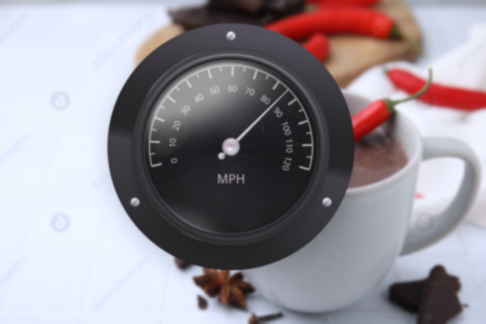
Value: 85mph
